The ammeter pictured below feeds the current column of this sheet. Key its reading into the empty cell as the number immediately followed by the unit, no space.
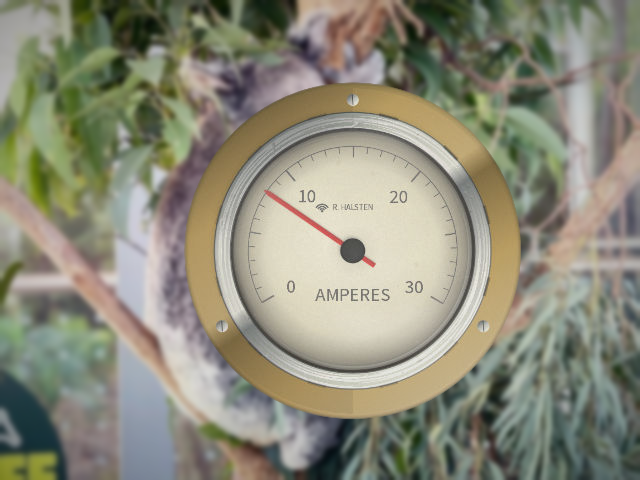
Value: 8A
